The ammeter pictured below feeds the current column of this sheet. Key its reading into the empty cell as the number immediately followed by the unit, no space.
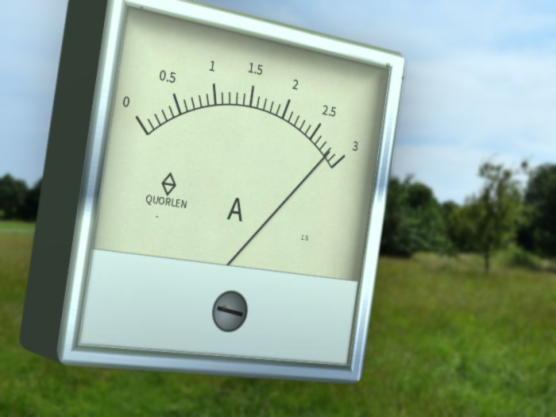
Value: 2.8A
